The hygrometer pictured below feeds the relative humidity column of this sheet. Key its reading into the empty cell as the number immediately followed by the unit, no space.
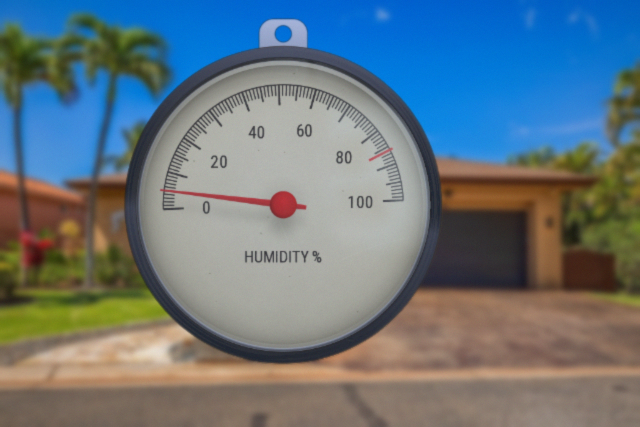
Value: 5%
